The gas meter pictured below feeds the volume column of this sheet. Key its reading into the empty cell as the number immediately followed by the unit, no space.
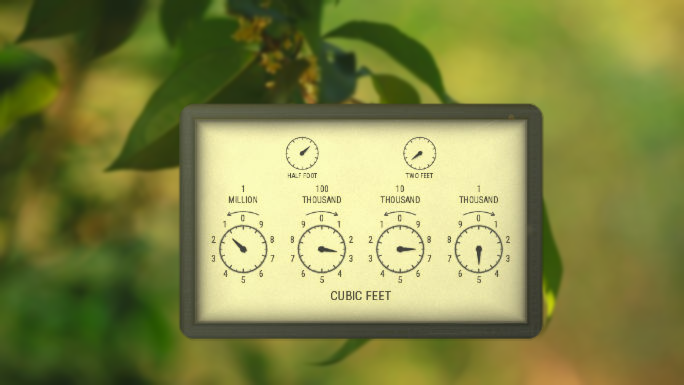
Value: 127500ft³
